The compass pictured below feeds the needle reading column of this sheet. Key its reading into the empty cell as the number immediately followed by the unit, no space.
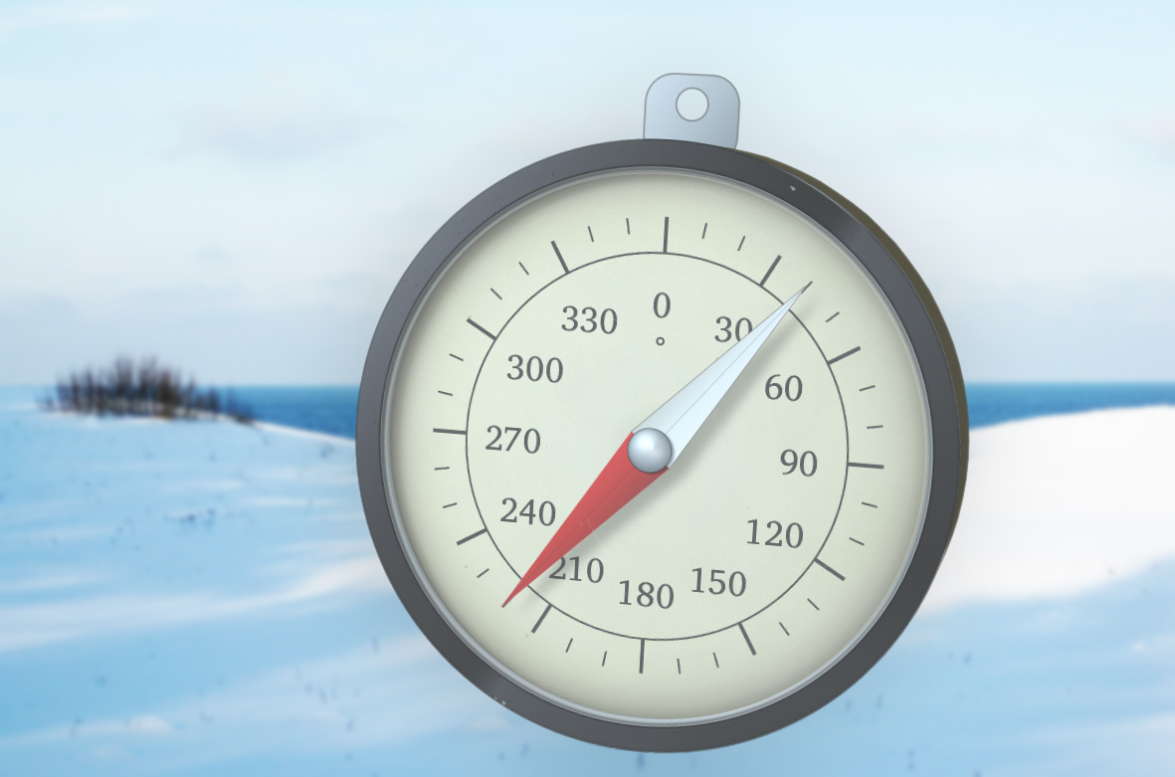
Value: 220°
